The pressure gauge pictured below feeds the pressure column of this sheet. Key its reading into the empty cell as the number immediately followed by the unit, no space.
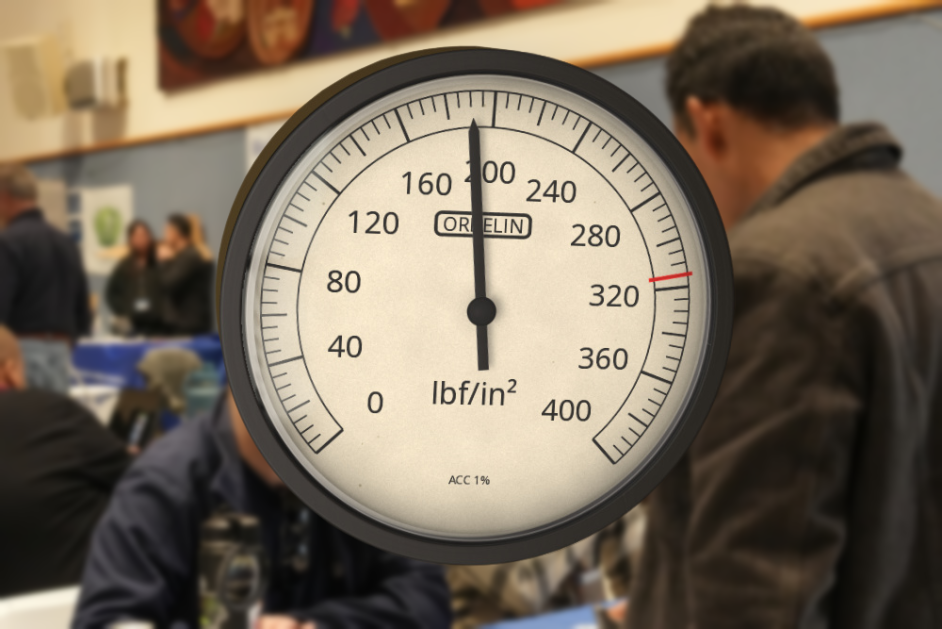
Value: 190psi
